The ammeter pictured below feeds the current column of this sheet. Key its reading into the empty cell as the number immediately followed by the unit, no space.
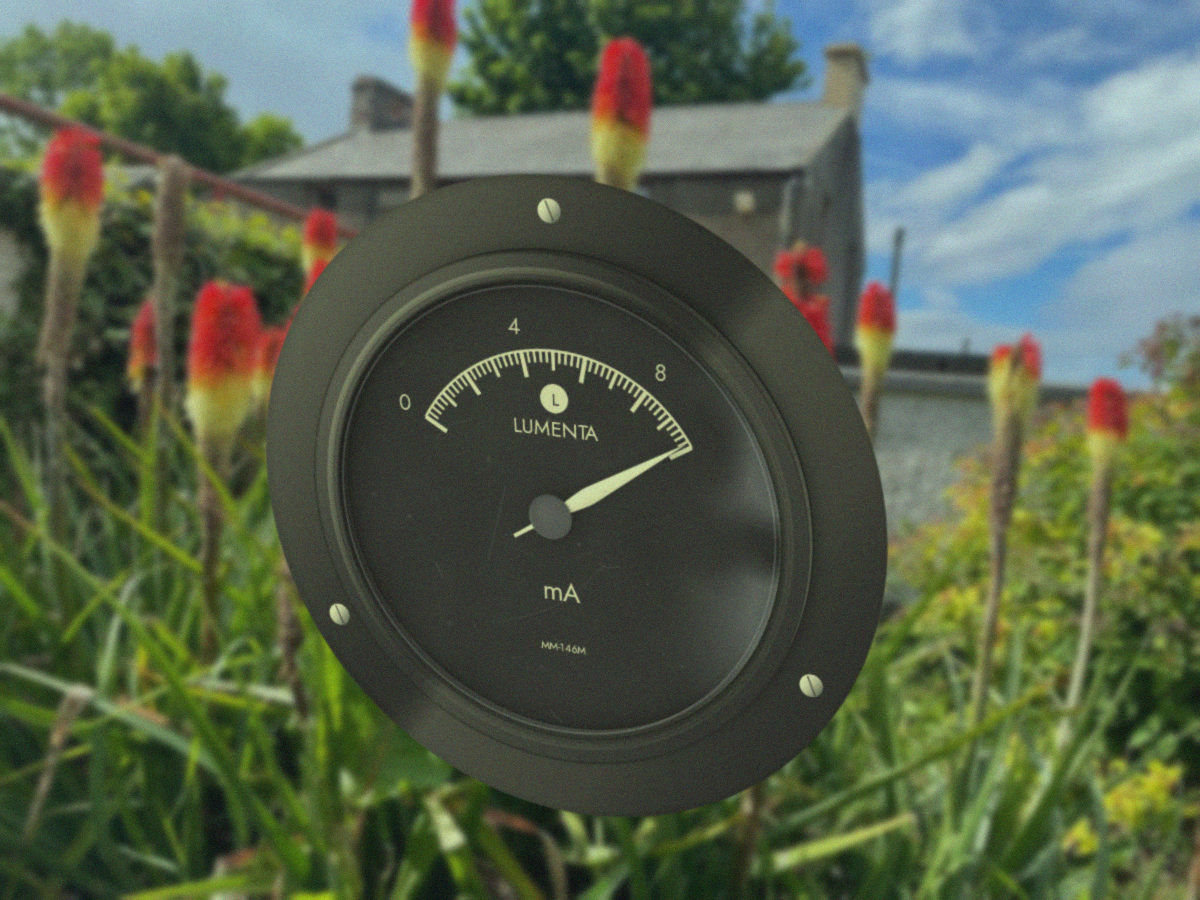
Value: 9.8mA
